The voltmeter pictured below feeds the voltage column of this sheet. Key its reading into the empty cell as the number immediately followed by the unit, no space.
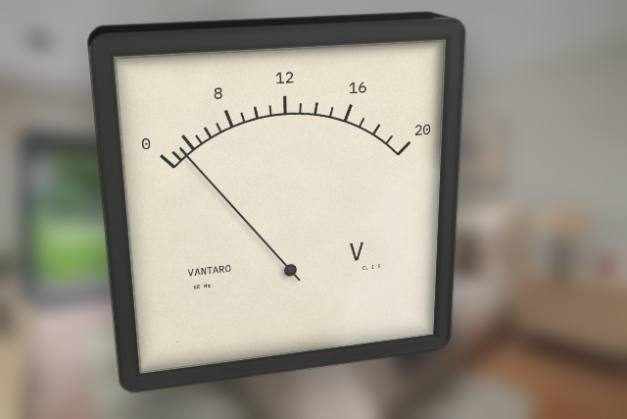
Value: 3V
